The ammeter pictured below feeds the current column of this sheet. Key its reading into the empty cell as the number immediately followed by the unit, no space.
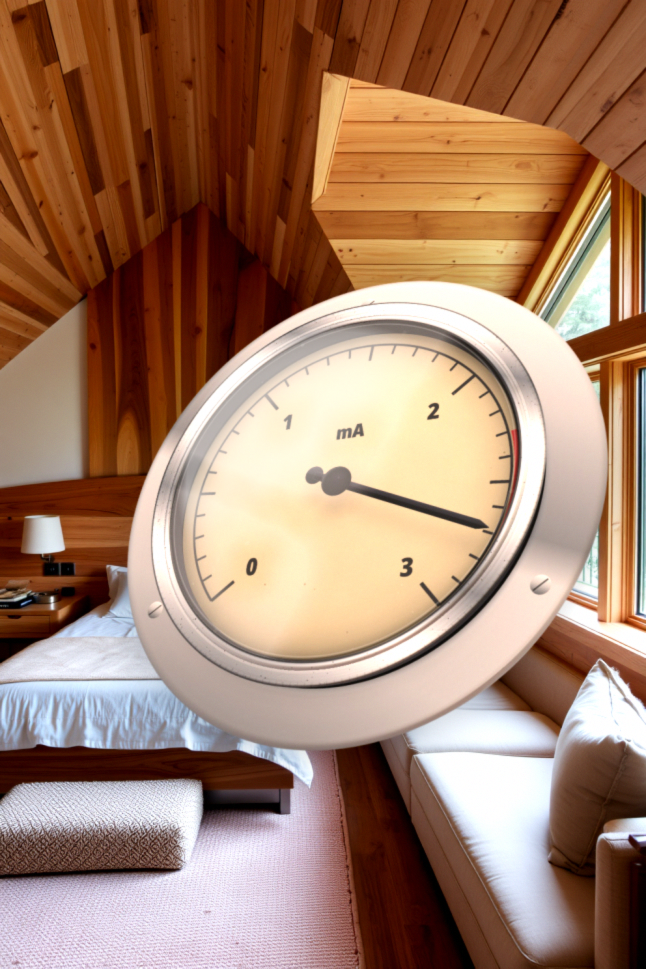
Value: 2.7mA
